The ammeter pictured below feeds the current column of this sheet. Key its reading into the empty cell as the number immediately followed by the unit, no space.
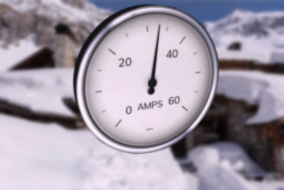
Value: 32.5A
